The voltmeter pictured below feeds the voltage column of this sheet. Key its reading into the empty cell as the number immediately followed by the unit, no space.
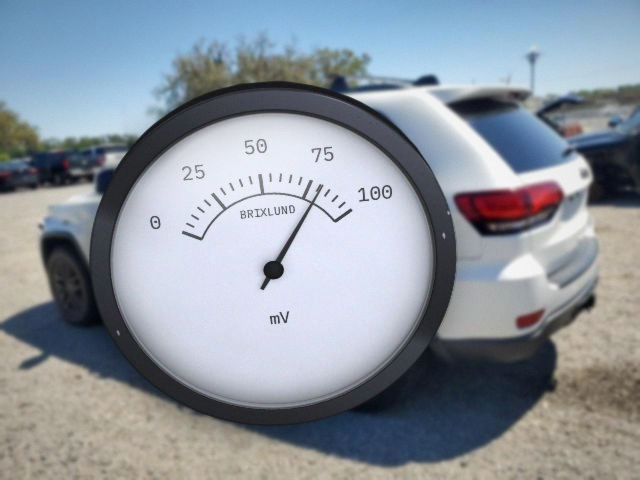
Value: 80mV
